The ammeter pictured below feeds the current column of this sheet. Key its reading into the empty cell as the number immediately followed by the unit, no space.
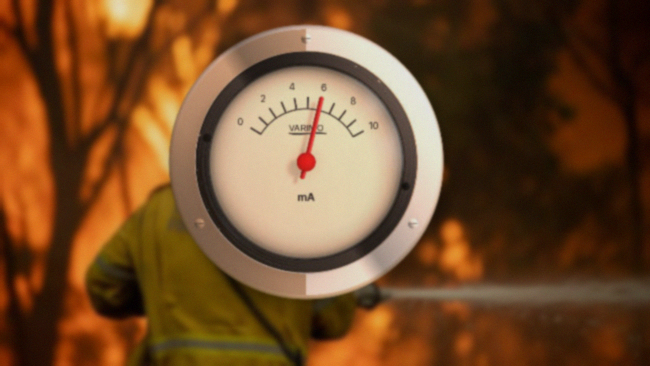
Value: 6mA
